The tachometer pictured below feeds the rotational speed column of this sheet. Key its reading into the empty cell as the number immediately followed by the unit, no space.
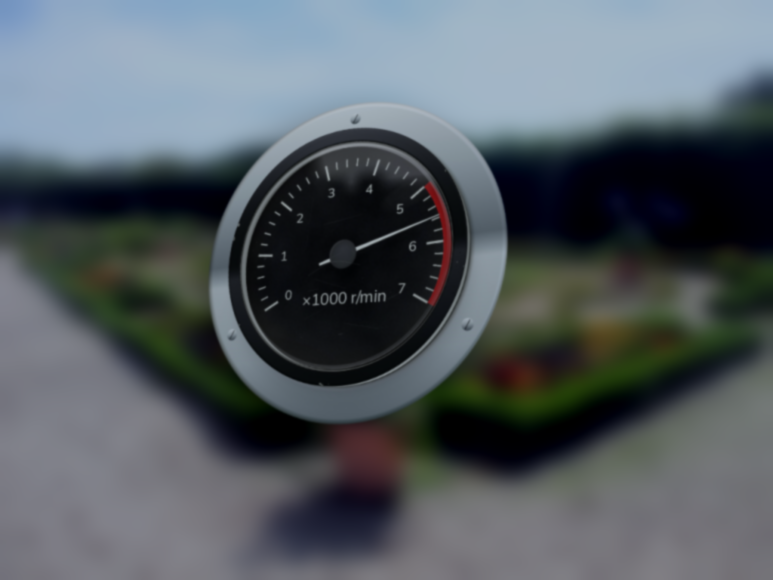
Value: 5600rpm
